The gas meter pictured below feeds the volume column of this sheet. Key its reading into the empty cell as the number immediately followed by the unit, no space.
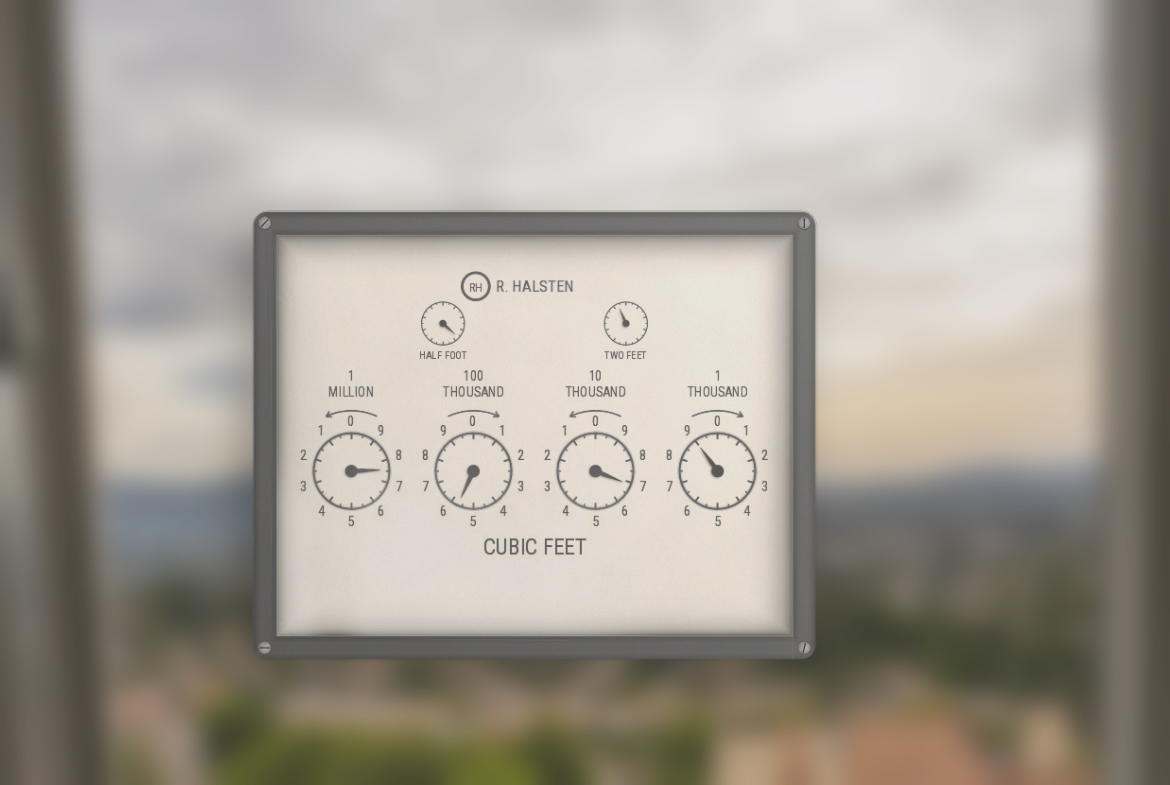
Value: 756900ft³
